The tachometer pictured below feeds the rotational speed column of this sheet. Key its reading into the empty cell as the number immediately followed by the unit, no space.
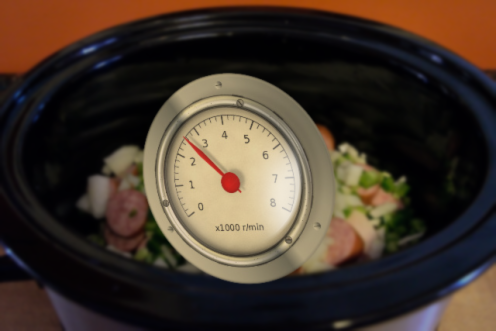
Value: 2600rpm
